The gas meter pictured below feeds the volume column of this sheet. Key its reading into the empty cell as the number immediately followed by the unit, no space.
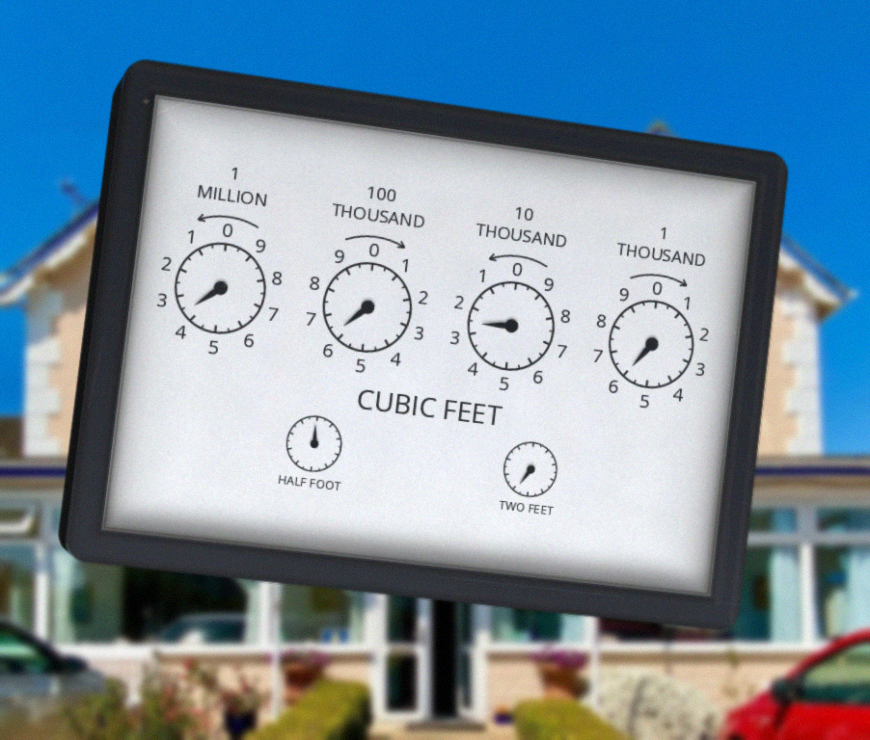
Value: 362600ft³
